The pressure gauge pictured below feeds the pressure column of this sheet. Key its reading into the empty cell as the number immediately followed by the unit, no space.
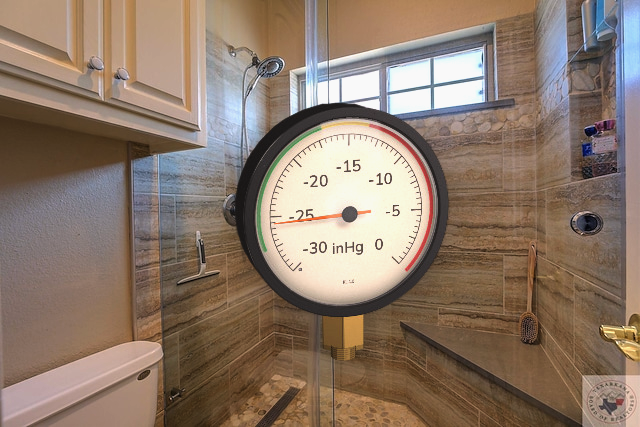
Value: -25.5inHg
